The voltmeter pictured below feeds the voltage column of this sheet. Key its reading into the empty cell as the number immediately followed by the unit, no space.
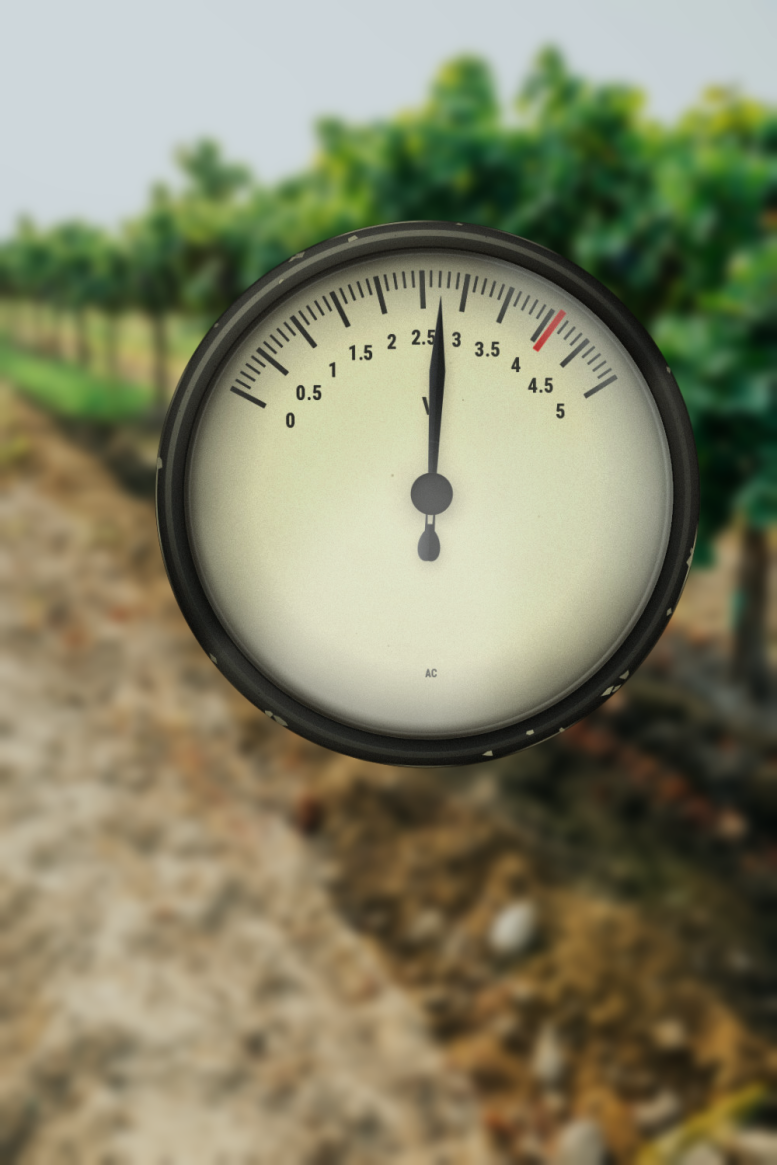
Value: 2.7V
